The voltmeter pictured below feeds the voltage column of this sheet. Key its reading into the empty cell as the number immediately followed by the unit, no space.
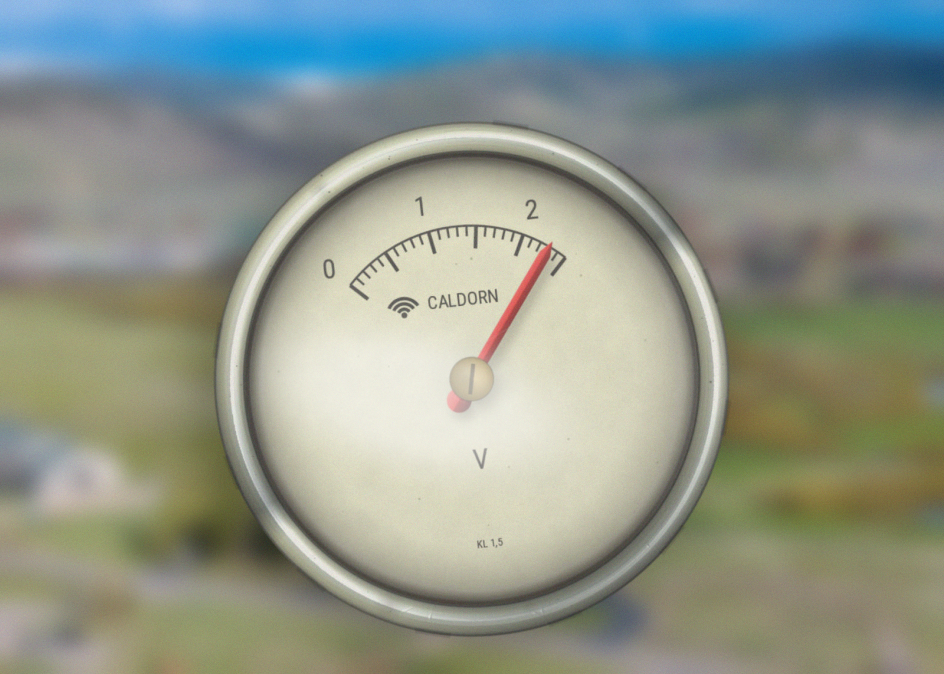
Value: 2.3V
